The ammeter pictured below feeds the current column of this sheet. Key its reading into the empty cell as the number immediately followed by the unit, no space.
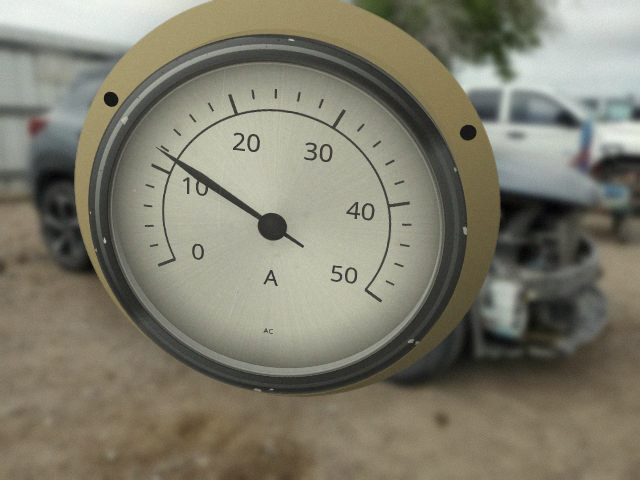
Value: 12A
